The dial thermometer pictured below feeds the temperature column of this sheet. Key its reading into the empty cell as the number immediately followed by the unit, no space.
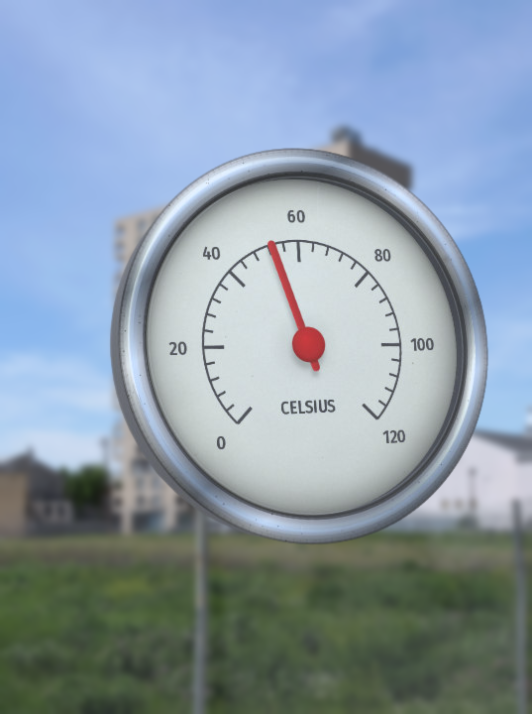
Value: 52°C
